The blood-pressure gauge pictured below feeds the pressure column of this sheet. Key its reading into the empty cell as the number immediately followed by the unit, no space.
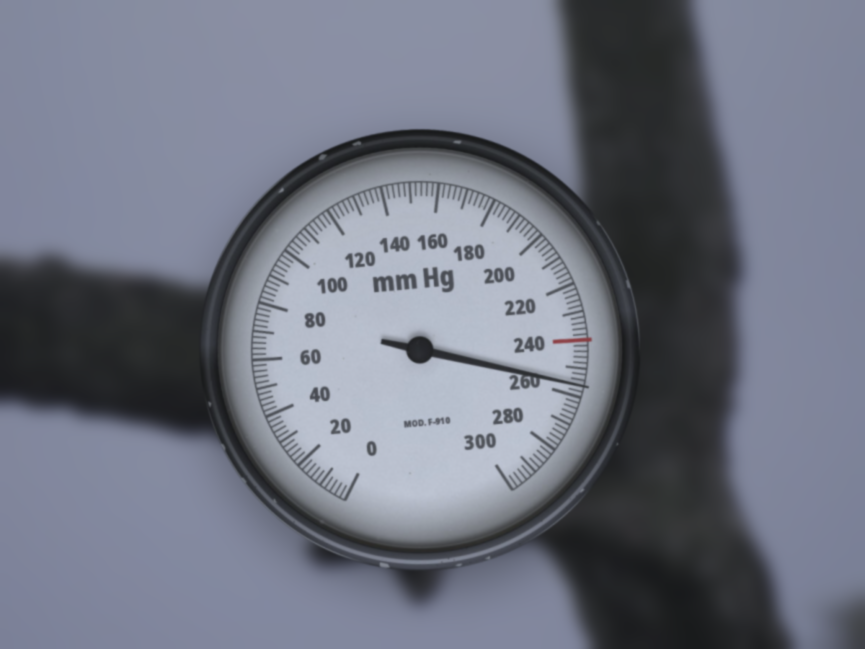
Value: 256mmHg
